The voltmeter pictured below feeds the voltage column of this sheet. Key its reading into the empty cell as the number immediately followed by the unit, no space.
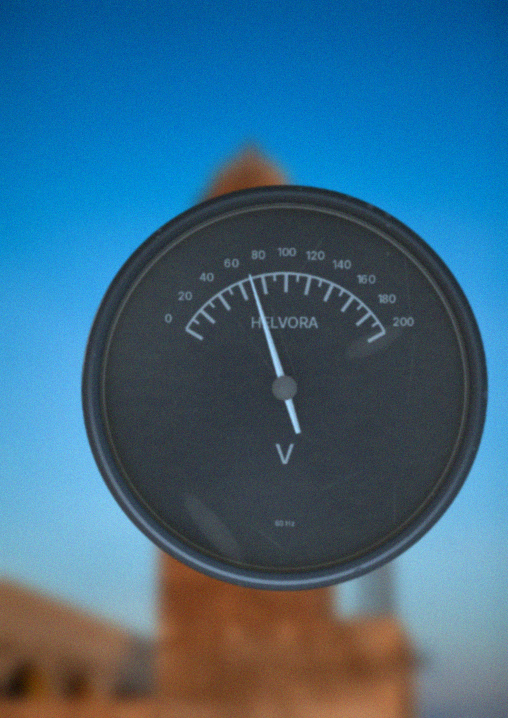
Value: 70V
